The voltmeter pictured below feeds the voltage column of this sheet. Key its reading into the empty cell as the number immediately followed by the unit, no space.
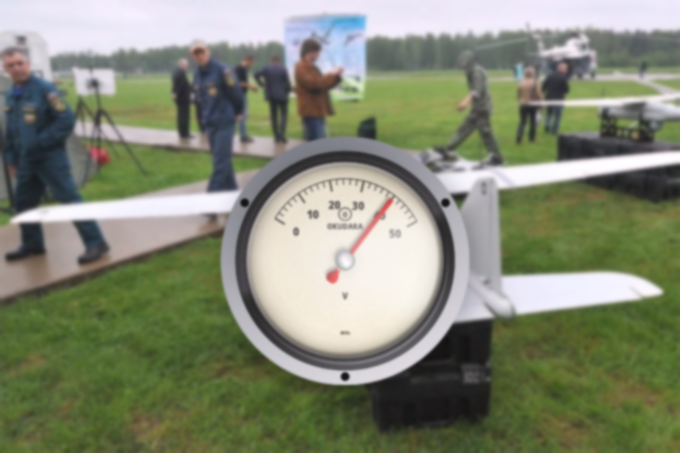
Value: 40V
